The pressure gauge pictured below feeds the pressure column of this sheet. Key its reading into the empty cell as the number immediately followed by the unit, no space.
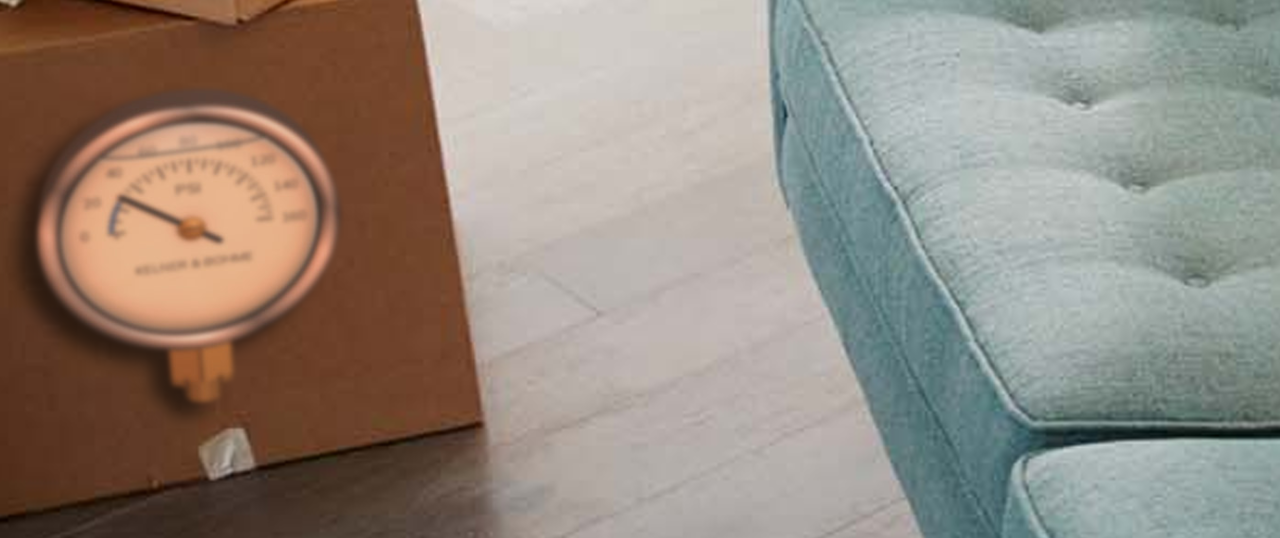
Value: 30psi
